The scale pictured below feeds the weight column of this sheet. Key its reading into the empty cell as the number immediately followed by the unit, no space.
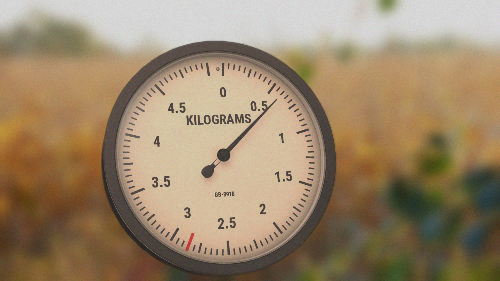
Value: 0.6kg
